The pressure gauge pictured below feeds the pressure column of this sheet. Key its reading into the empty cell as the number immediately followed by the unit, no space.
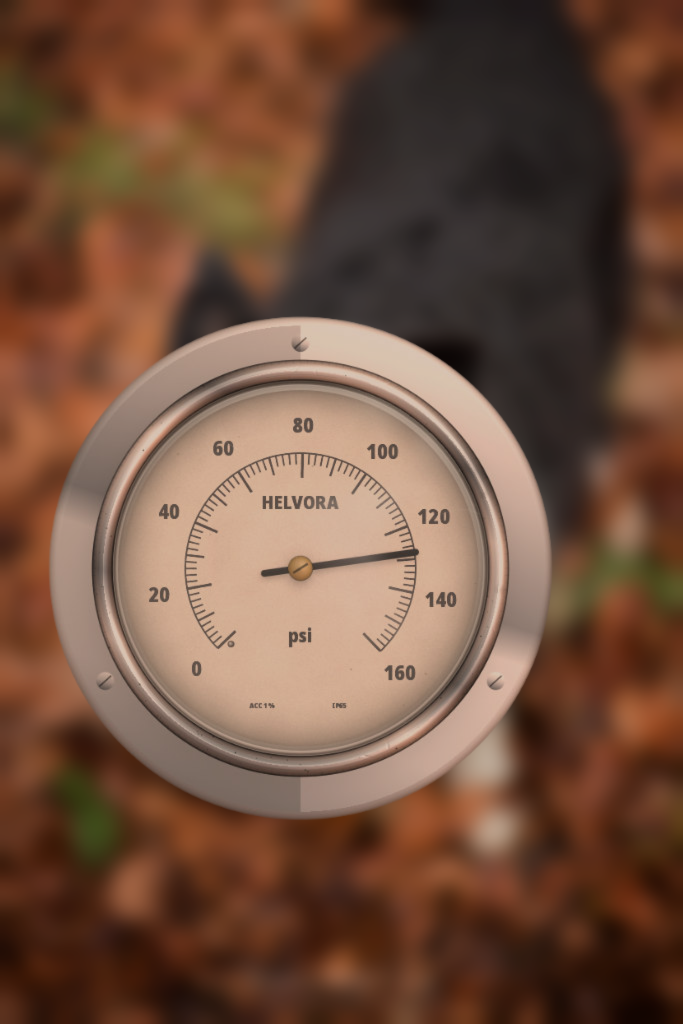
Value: 128psi
